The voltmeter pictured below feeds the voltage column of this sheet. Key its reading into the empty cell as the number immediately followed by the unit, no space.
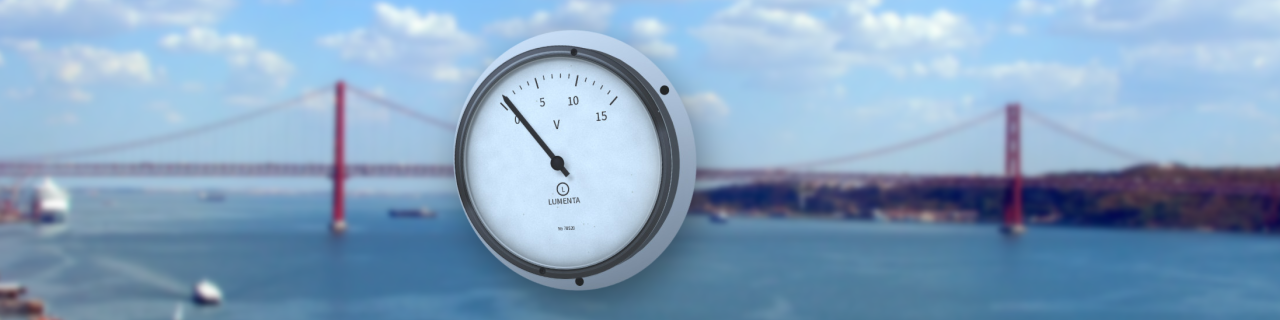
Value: 1V
